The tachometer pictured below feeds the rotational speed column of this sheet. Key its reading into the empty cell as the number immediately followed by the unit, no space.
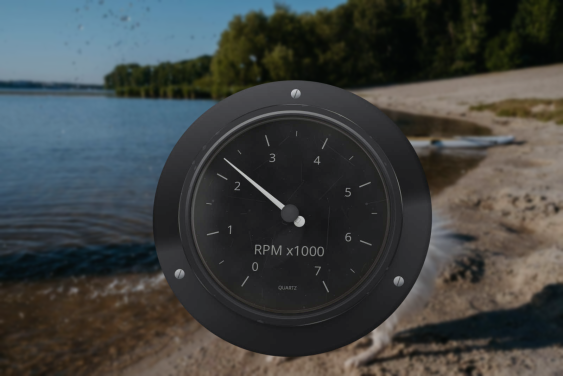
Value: 2250rpm
